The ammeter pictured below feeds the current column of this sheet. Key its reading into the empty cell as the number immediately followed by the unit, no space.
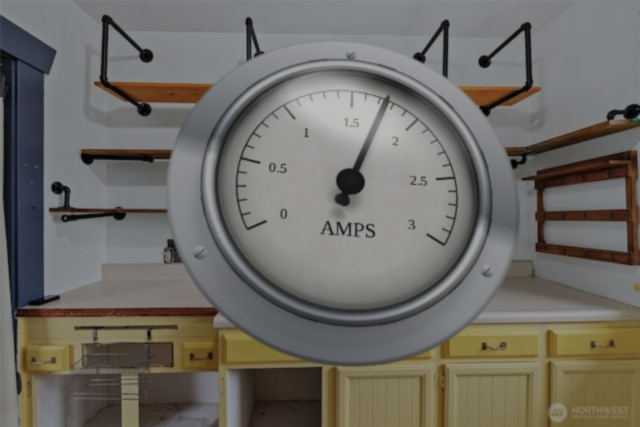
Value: 1.75A
